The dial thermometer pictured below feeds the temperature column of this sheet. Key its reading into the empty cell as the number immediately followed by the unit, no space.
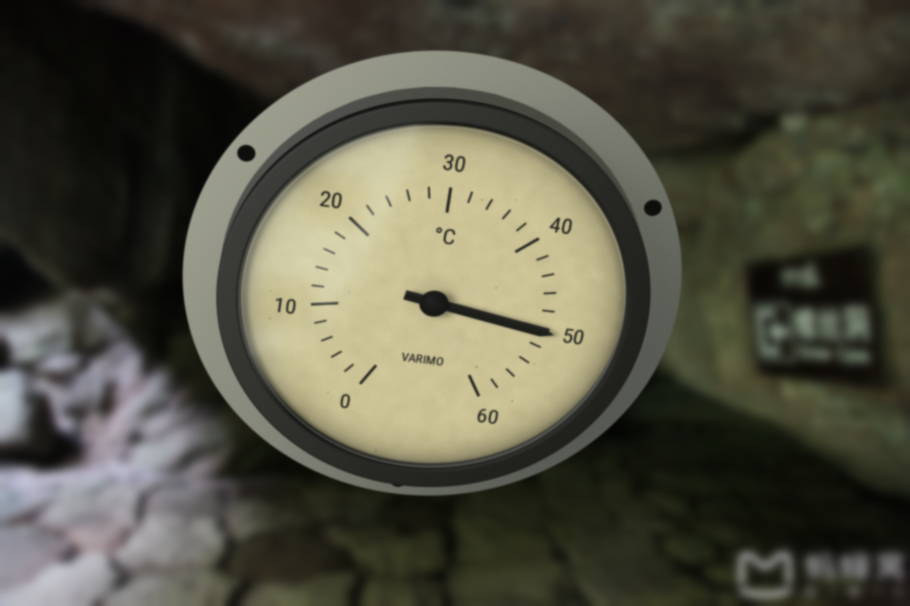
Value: 50°C
